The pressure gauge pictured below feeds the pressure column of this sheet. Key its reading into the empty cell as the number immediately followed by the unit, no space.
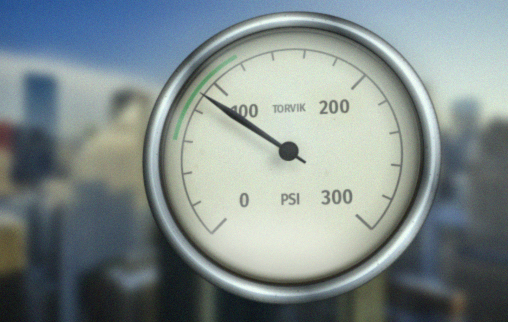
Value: 90psi
